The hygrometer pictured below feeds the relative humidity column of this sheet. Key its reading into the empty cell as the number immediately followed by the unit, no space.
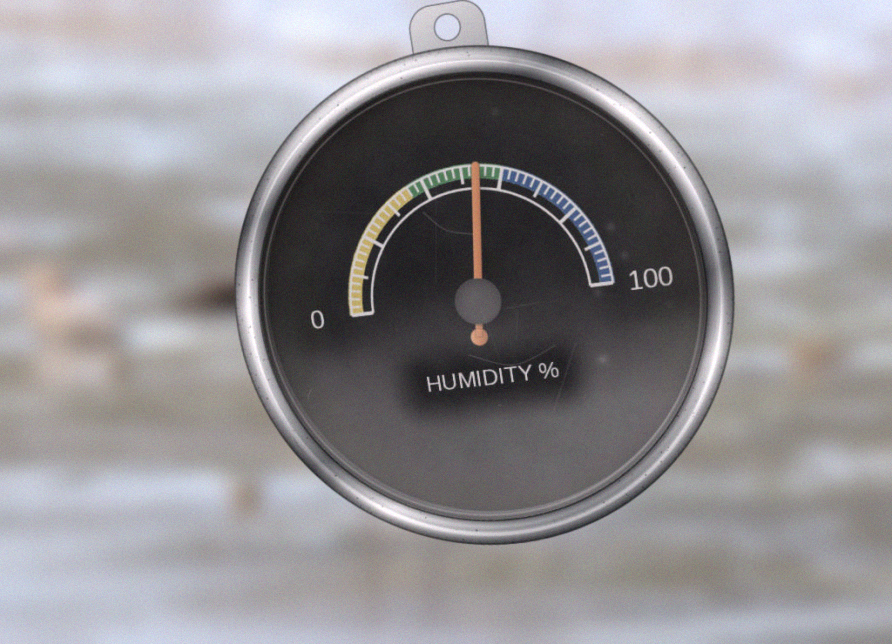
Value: 54%
